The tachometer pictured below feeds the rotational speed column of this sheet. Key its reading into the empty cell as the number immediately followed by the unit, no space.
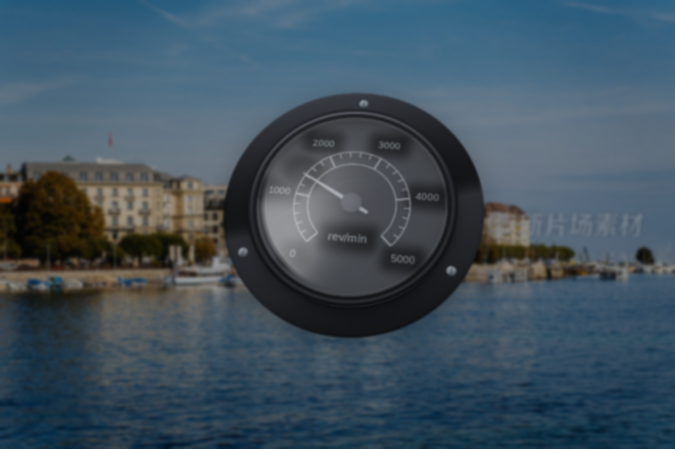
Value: 1400rpm
